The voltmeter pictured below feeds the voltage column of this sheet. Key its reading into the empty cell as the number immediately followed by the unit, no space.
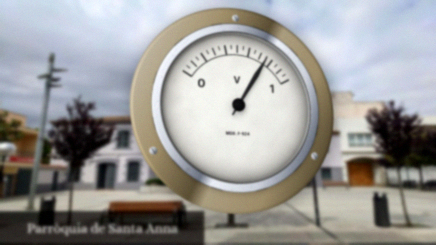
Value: 0.75V
